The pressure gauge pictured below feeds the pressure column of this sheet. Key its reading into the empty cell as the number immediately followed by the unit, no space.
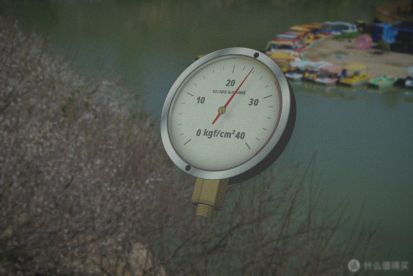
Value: 24kg/cm²
